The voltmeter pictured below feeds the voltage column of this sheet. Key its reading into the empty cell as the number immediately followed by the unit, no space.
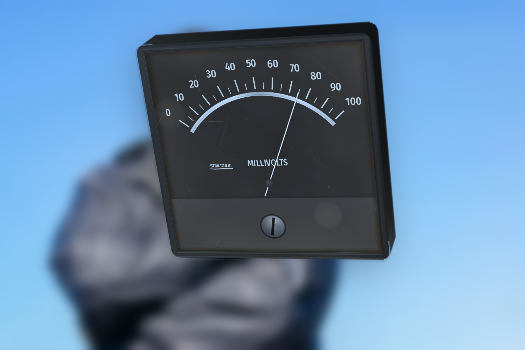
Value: 75mV
